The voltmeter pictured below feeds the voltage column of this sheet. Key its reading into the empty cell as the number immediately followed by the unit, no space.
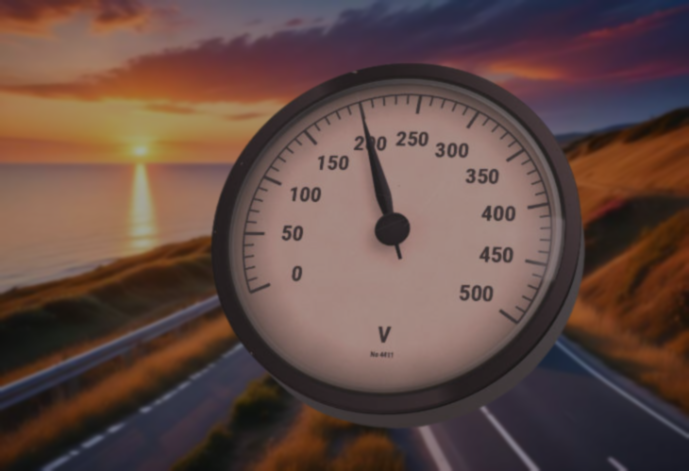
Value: 200V
